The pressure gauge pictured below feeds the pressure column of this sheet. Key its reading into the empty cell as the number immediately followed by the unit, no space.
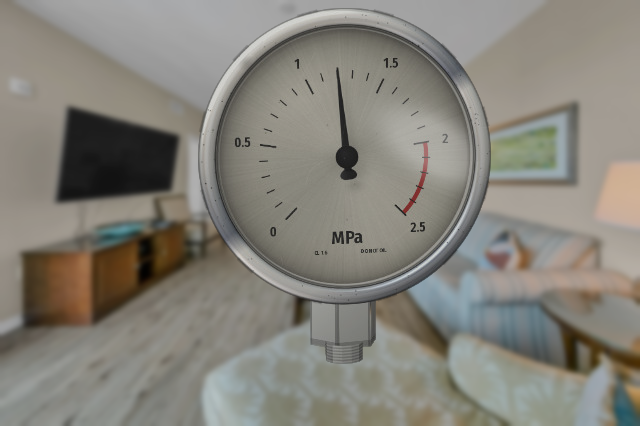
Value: 1.2MPa
